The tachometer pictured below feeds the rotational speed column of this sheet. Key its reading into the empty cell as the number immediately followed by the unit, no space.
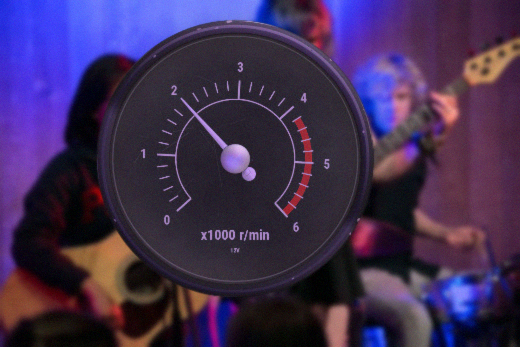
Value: 2000rpm
